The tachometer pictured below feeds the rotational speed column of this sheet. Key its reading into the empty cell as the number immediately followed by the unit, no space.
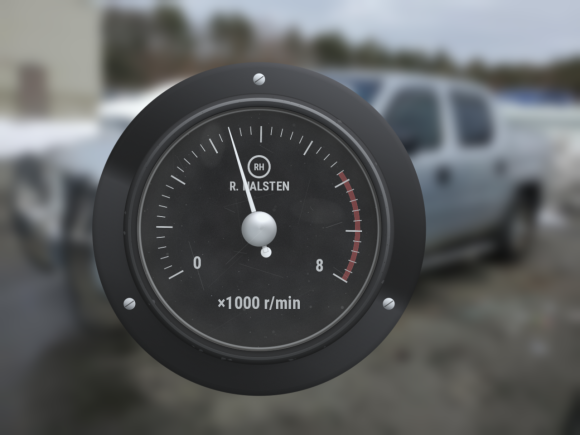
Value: 3400rpm
